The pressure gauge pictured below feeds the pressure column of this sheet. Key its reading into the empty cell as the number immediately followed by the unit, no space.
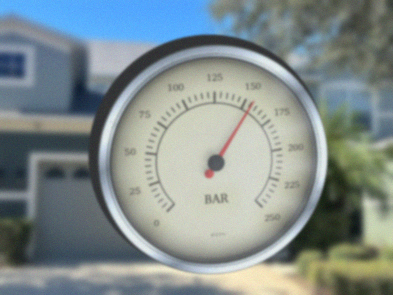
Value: 155bar
